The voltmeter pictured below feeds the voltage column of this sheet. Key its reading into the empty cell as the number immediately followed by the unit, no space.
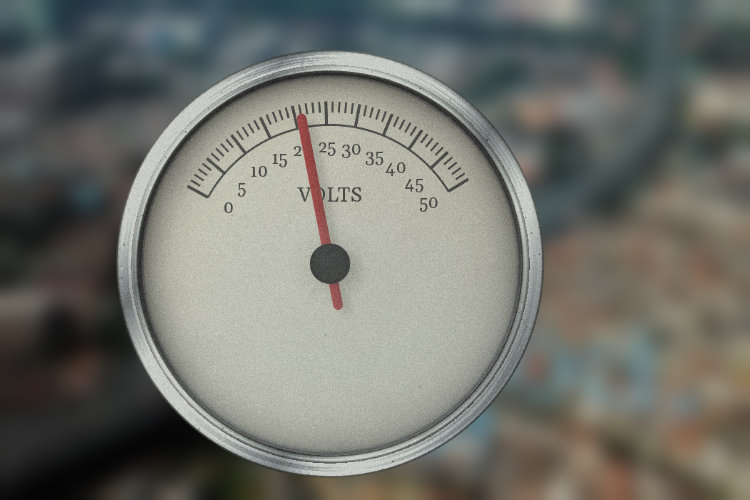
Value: 21V
